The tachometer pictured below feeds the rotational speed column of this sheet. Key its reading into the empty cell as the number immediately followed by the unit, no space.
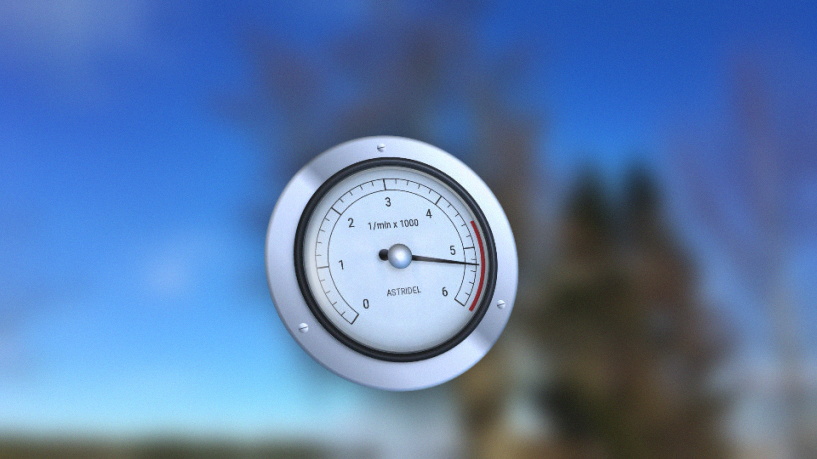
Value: 5300rpm
